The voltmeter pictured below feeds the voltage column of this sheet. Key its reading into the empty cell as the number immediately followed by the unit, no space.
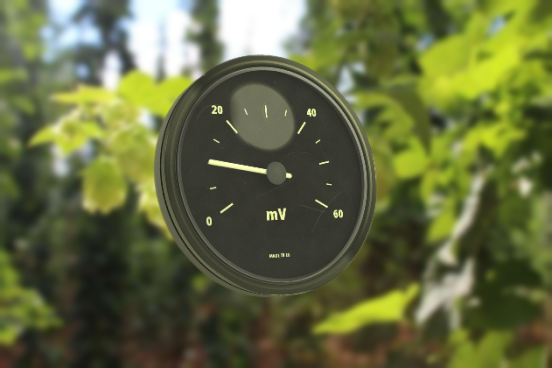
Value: 10mV
